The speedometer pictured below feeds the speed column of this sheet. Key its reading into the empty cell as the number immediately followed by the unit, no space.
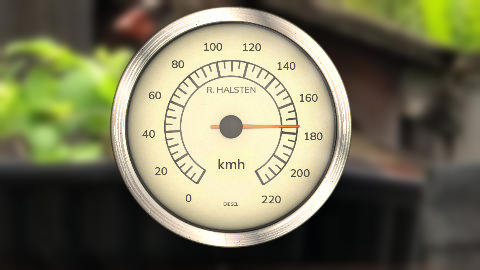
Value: 175km/h
